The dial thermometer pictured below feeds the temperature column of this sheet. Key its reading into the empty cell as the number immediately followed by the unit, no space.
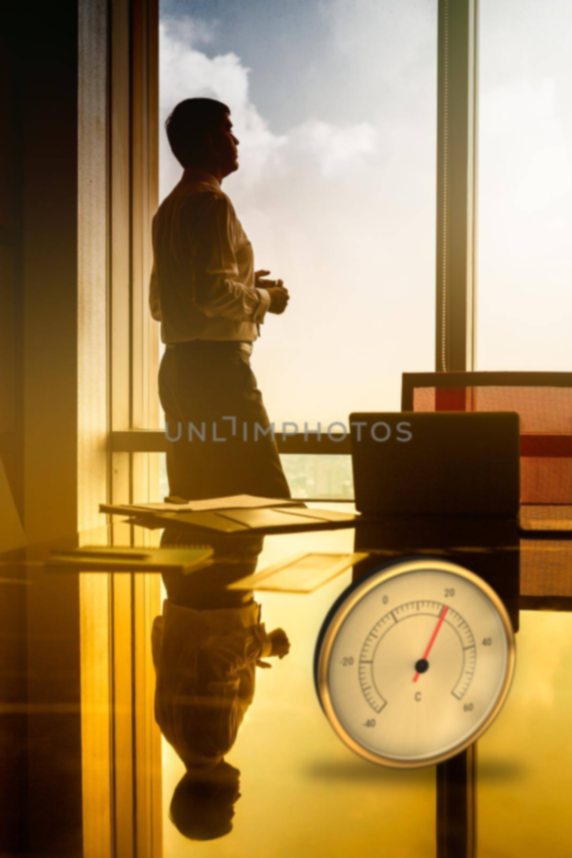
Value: 20°C
